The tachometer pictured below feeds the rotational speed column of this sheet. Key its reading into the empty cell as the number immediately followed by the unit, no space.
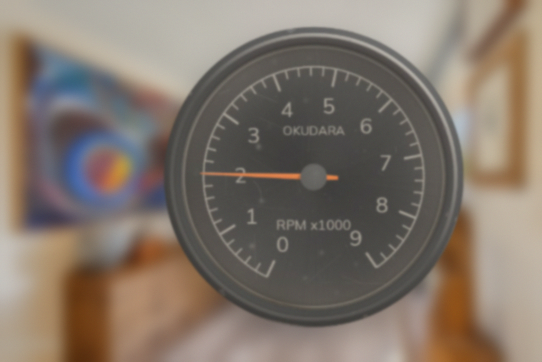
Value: 2000rpm
